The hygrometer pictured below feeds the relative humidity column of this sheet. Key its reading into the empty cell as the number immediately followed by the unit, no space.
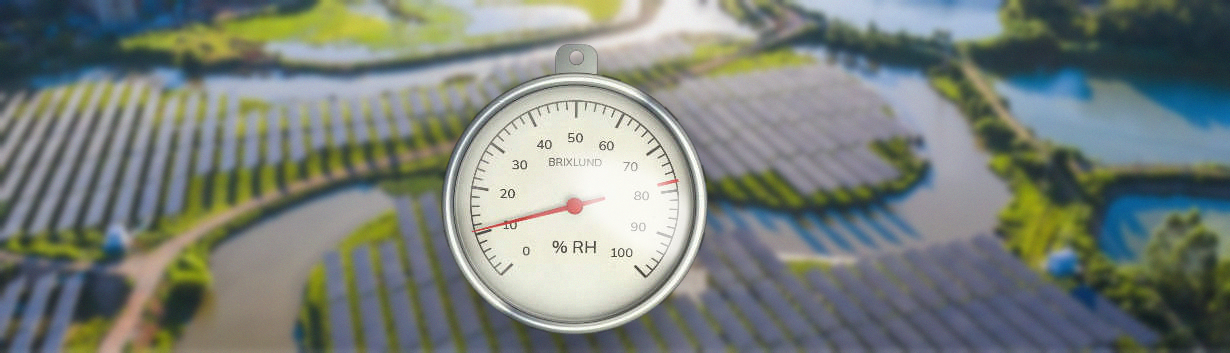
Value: 11%
